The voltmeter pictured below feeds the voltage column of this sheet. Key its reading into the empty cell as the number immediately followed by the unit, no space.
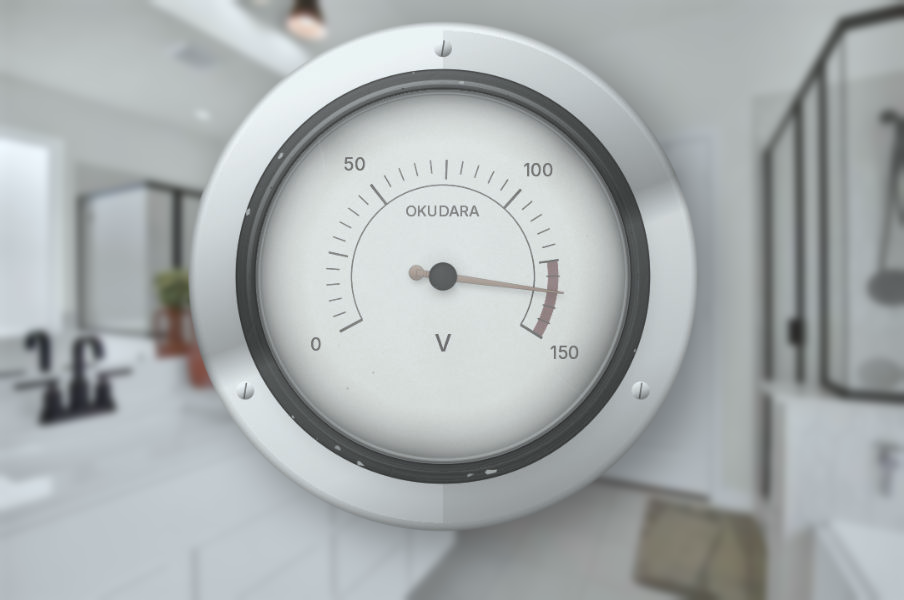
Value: 135V
